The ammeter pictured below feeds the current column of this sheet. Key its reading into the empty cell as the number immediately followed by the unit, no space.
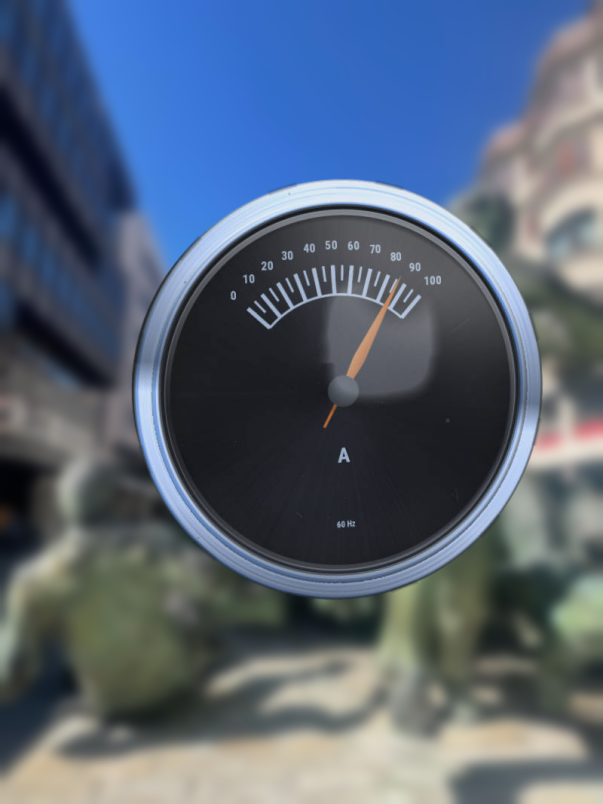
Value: 85A
